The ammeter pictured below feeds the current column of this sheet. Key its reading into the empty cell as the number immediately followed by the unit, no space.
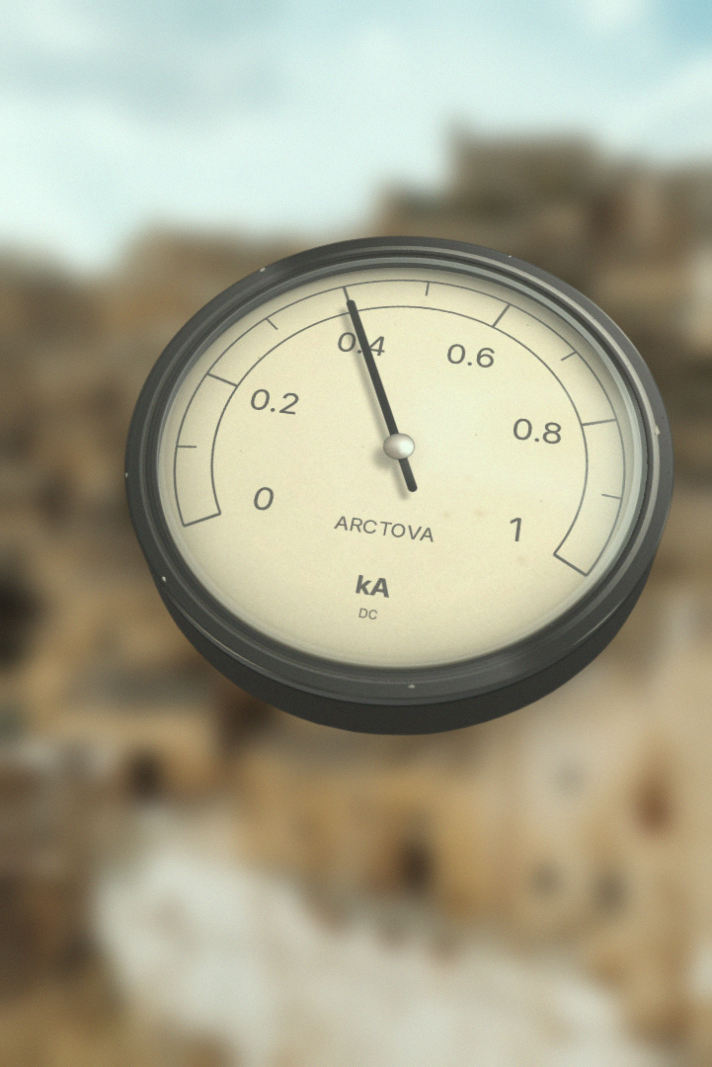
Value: 0.4kA
